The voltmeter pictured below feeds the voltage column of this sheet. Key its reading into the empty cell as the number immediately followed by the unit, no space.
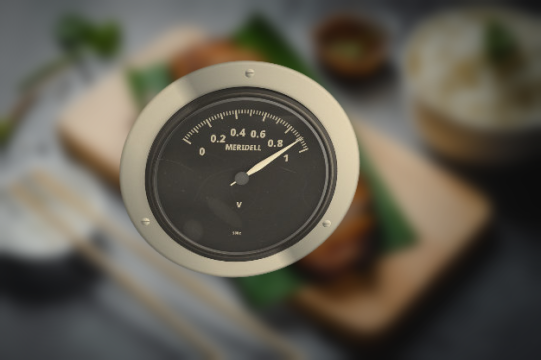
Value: 0.9V
